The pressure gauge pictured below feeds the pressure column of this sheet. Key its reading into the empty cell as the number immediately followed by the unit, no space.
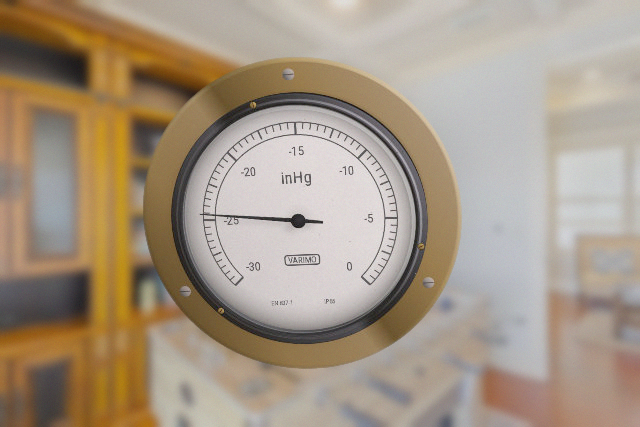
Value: -24.5inHg
